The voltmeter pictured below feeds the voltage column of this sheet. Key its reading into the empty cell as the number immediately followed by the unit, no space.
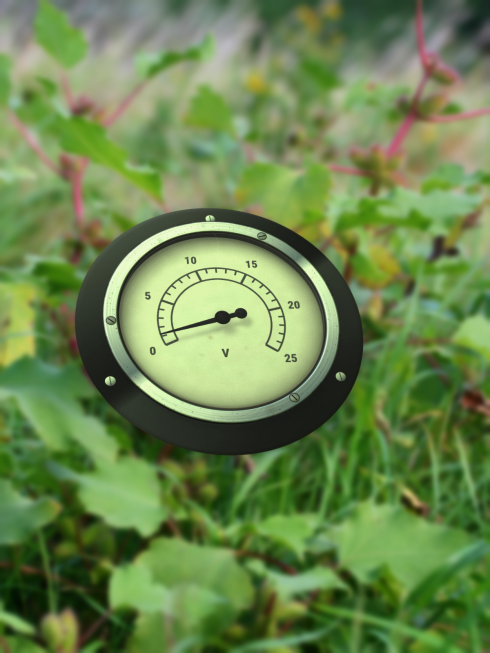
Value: 1V
